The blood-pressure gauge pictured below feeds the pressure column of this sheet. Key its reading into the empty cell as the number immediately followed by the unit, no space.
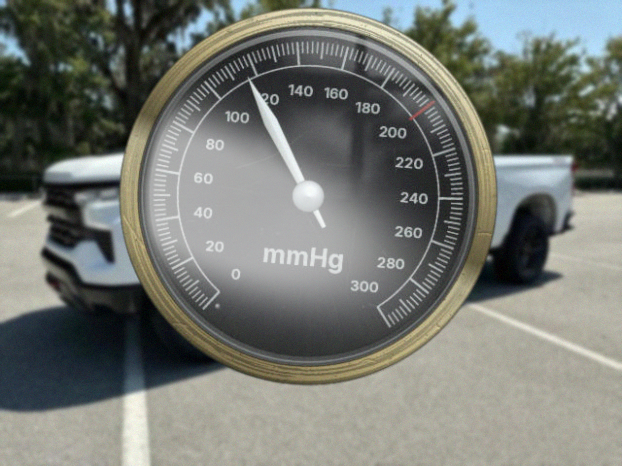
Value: 116mmHg
